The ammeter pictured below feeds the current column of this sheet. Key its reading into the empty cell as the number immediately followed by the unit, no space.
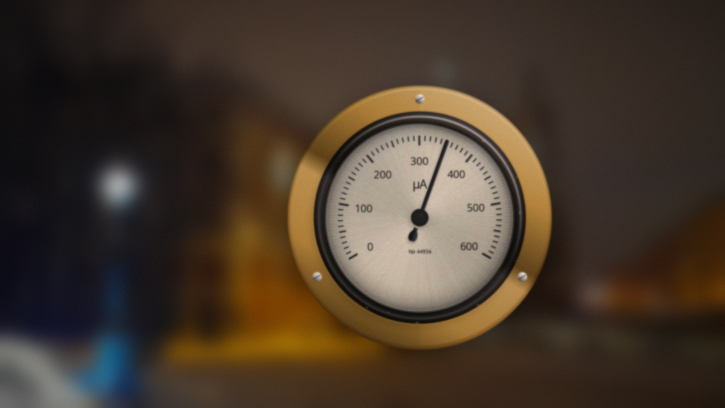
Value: 350µA
